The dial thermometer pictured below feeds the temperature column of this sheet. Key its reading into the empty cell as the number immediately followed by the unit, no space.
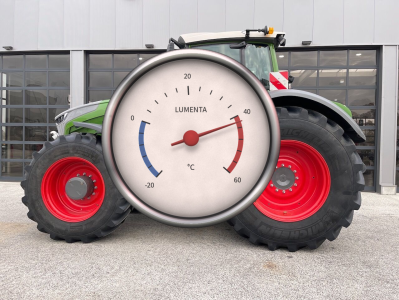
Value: 42°C
